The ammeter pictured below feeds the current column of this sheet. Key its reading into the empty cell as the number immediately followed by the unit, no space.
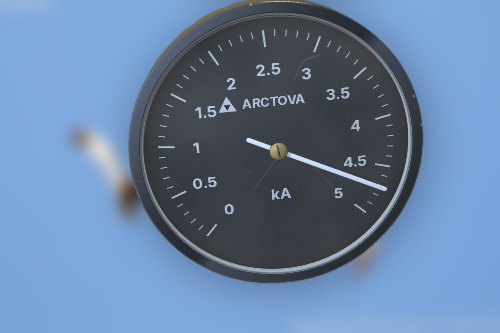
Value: 4.7kA
